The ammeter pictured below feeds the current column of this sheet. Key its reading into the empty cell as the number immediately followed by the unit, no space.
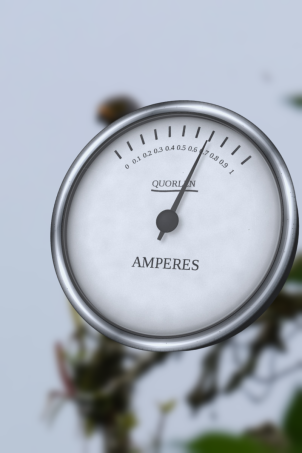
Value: 0.7A
